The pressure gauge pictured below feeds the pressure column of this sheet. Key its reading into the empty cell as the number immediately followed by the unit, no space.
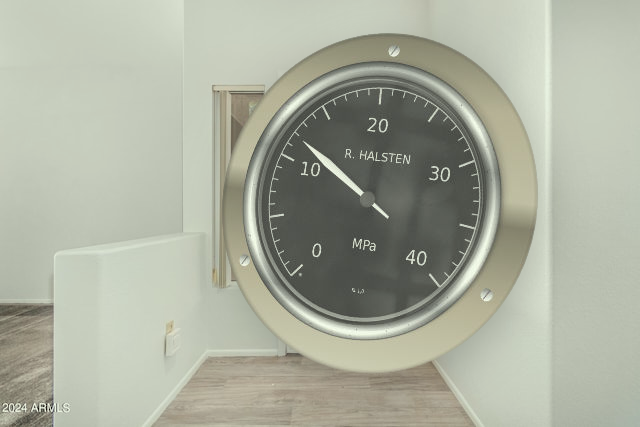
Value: 12MPa
